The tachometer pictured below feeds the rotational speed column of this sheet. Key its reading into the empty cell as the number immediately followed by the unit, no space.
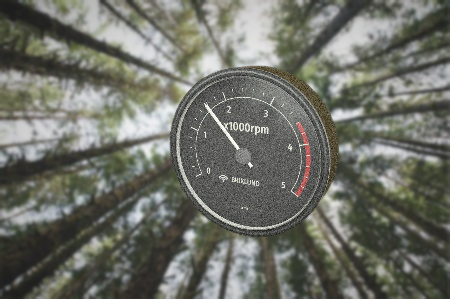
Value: 1600rpm
